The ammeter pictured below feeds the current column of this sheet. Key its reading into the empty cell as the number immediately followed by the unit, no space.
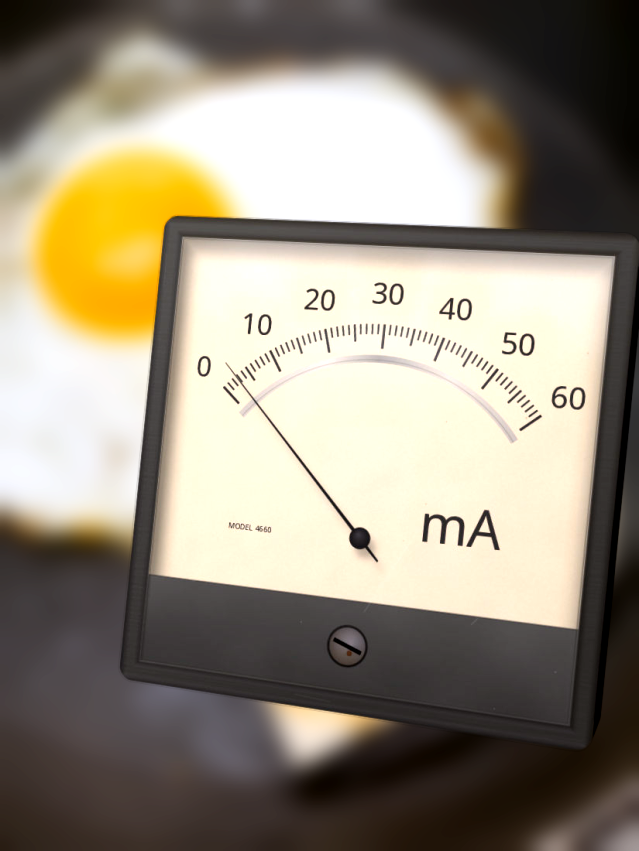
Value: 3mA
